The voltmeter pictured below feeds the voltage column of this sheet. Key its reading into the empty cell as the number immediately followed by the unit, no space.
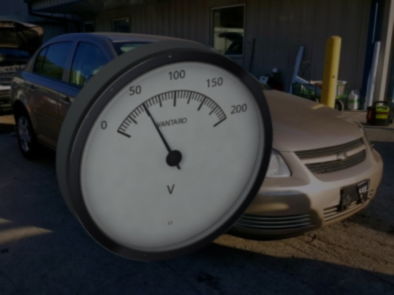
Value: 50V
